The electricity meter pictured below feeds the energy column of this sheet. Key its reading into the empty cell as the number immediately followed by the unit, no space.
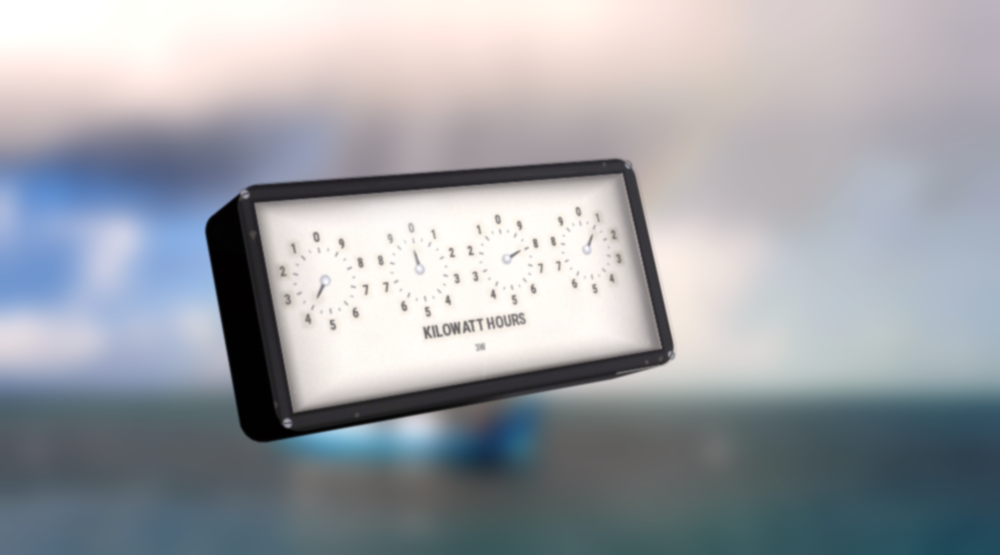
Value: 3981kWh
